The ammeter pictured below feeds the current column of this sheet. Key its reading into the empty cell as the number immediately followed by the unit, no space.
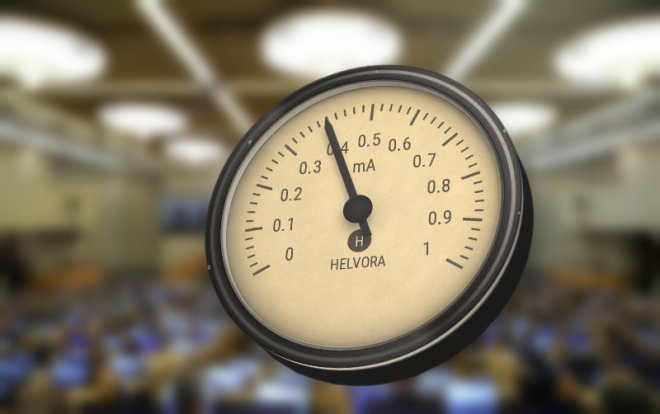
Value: 0.4mA
